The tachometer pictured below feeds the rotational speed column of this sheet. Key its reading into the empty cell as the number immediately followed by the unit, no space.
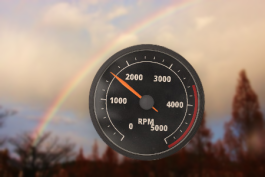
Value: 1600rpm
